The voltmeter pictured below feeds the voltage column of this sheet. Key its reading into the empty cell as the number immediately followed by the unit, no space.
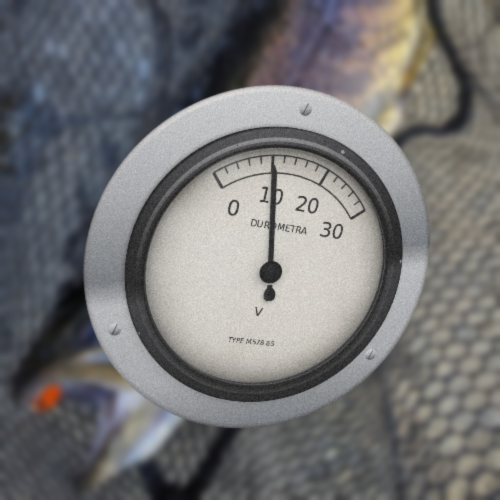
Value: 10V
